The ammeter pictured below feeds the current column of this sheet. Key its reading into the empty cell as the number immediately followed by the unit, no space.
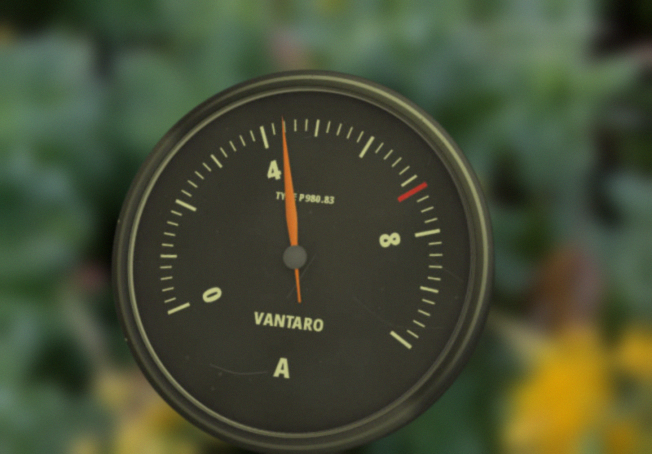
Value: 4.4A
